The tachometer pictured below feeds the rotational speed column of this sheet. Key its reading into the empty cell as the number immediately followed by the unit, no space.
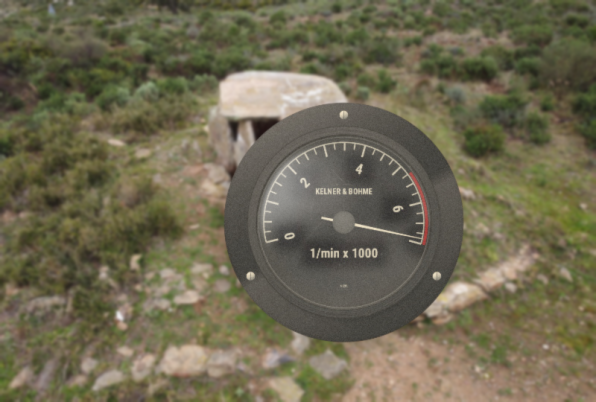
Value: 6875rpm
